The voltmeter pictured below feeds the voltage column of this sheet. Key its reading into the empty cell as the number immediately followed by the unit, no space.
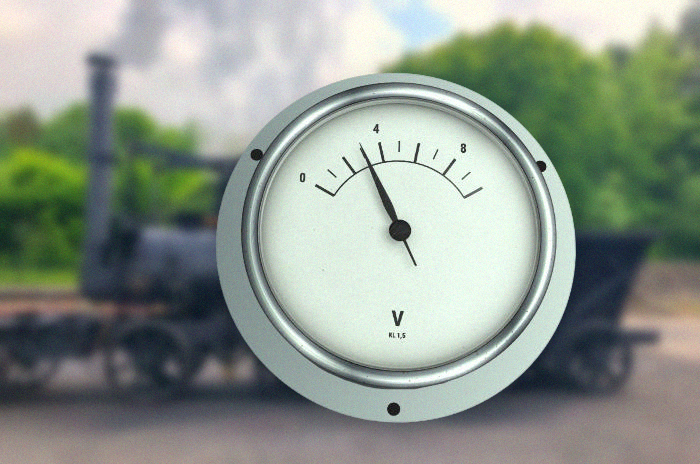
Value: 3V
